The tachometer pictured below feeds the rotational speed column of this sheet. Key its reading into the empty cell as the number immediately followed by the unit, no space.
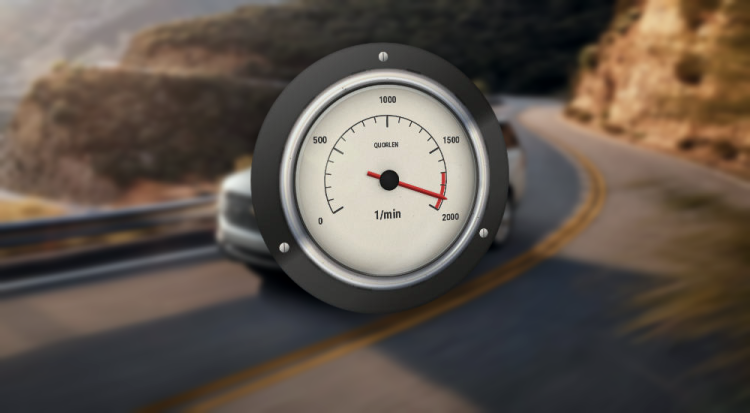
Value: 1900rpm
